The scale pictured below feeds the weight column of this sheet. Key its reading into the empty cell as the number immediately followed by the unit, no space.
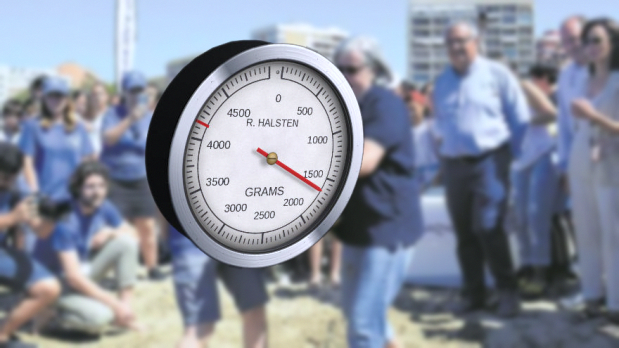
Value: 1650g
